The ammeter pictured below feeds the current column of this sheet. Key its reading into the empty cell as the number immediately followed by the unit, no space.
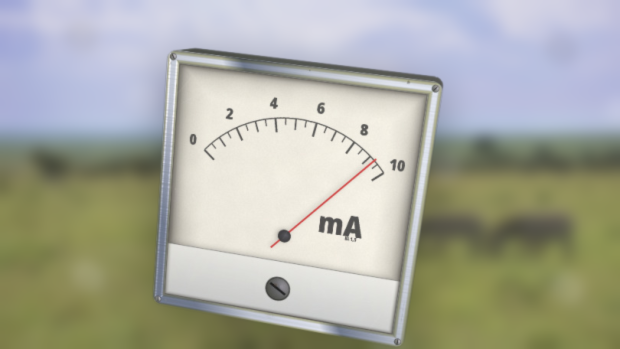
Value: 9.25mA
